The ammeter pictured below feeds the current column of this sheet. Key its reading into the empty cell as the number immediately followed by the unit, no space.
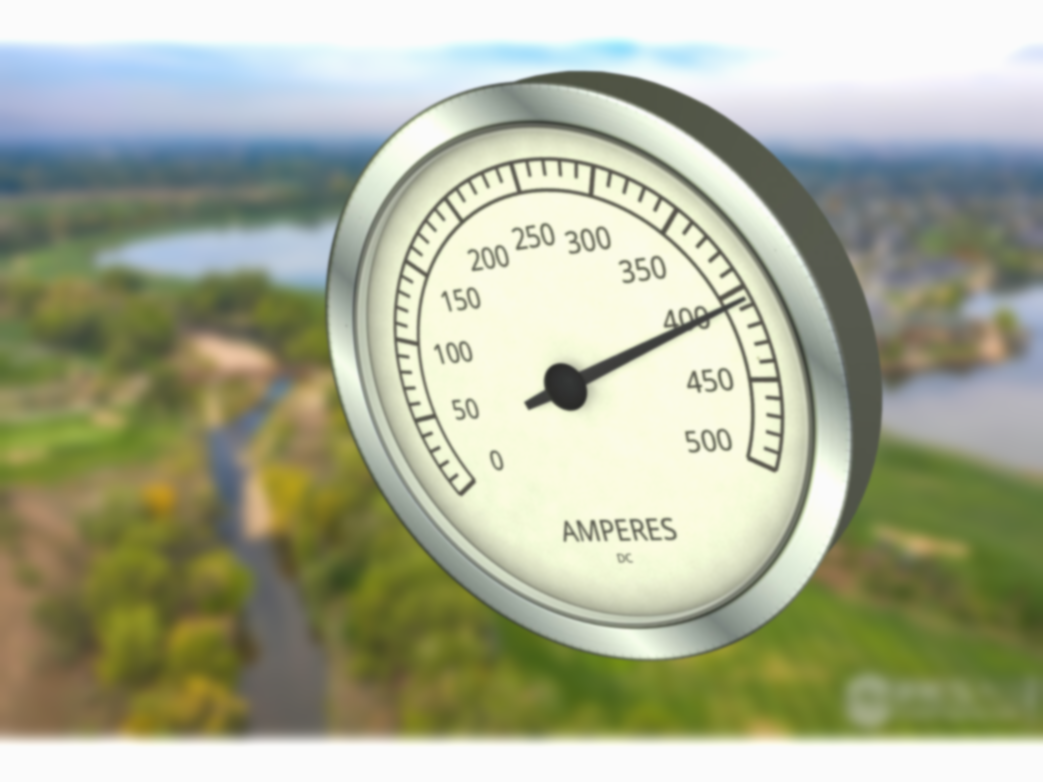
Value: 405A
